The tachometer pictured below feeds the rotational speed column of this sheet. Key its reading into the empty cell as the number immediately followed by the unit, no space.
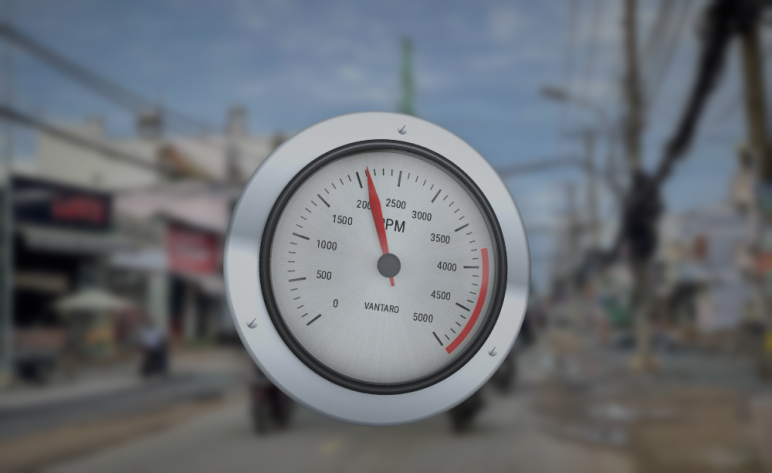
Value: 2100rpm
